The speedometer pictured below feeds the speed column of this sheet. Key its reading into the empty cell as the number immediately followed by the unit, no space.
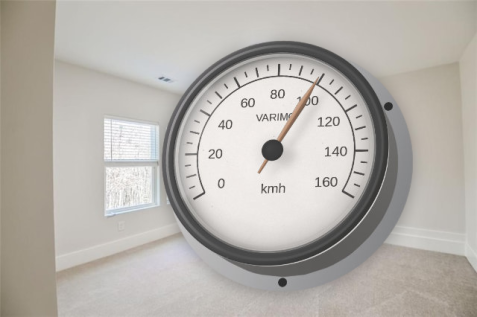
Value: 100km/h
